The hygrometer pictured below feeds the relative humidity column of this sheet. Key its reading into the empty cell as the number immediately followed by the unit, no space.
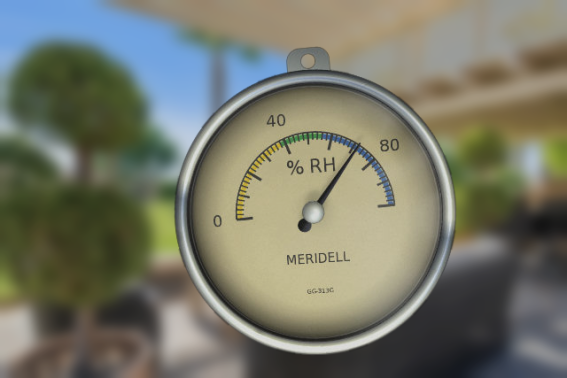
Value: 72%
